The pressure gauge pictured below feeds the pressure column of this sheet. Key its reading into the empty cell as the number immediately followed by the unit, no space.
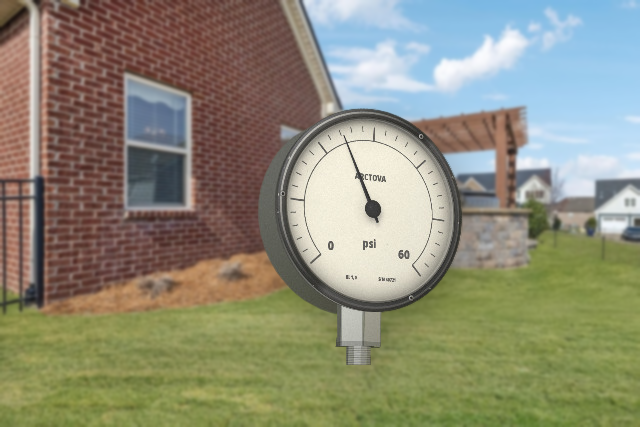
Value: 24psi
